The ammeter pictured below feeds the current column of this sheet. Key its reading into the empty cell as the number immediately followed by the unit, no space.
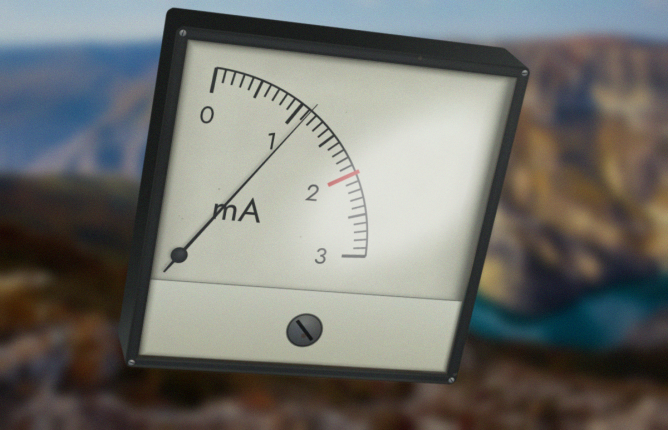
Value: 1.1mA
